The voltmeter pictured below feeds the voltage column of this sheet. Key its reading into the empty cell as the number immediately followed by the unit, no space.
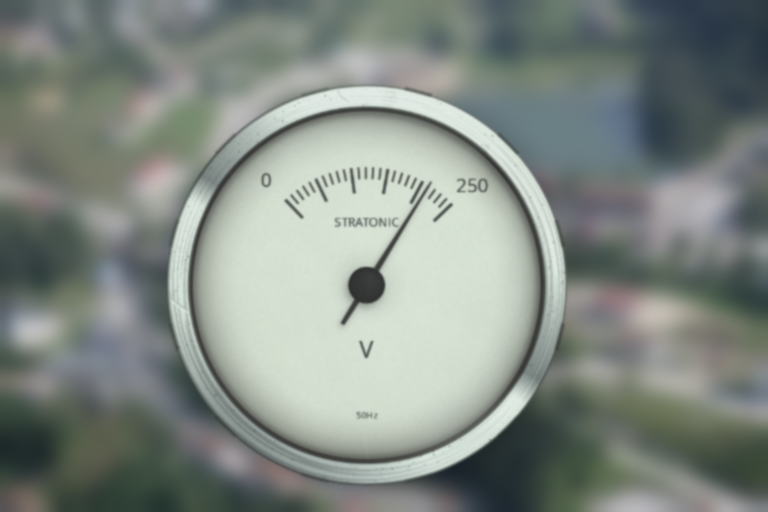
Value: 210V
